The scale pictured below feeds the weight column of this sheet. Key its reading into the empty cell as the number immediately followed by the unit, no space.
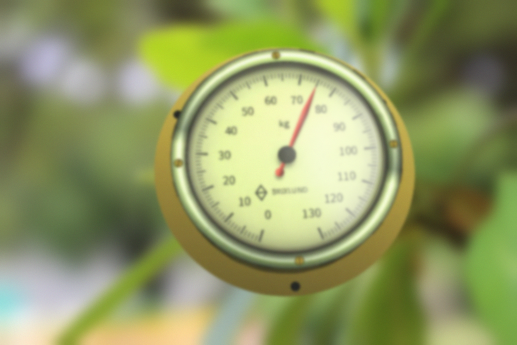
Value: 75kg
